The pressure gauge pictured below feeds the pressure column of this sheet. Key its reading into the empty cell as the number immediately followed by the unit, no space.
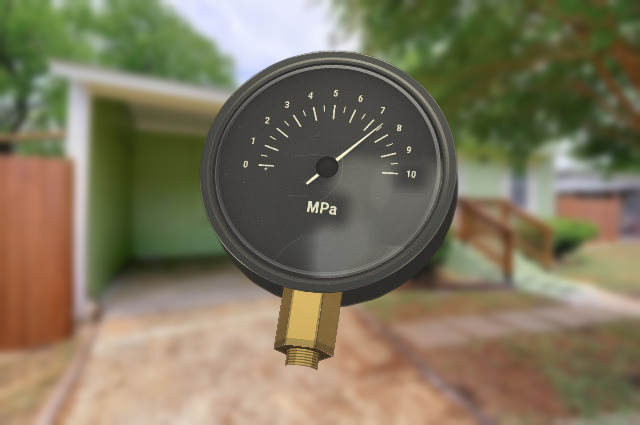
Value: 7.5MPa
